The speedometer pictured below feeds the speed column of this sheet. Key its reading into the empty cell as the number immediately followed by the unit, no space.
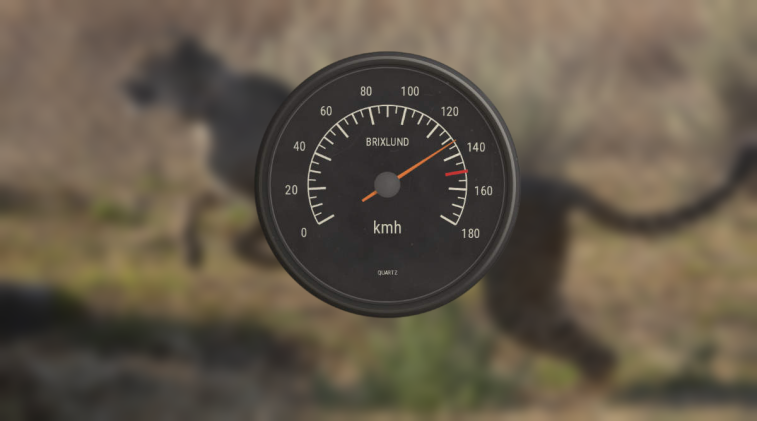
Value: 132.5km/h
